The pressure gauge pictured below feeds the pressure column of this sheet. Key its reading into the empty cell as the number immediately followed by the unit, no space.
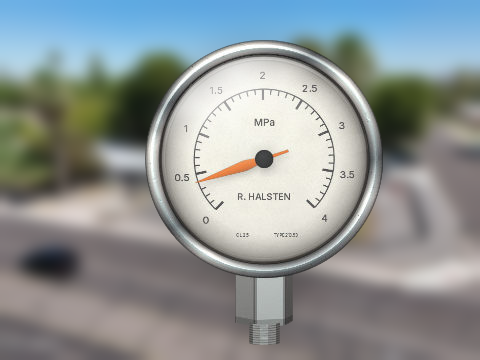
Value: 0.4MPa
